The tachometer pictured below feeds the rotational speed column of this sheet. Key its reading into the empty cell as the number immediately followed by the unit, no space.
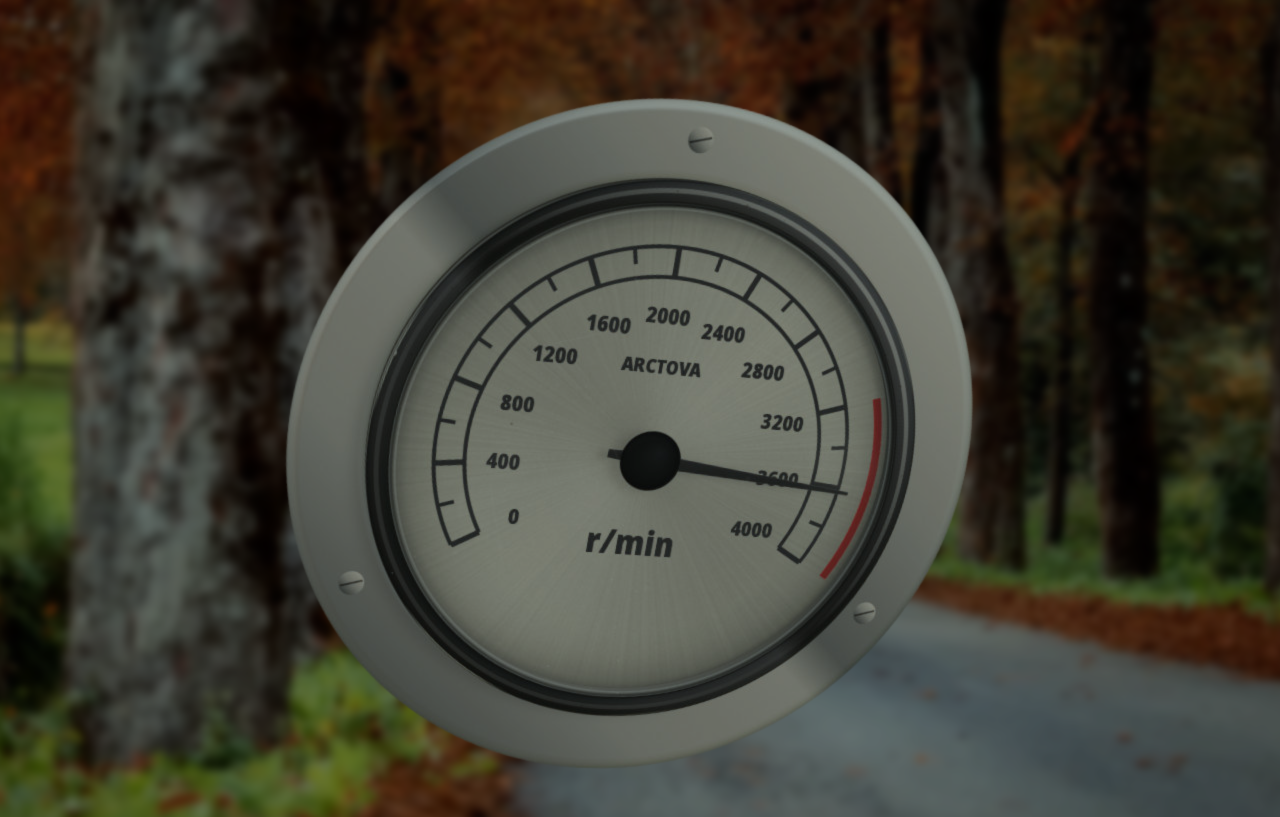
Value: 3600rpm
